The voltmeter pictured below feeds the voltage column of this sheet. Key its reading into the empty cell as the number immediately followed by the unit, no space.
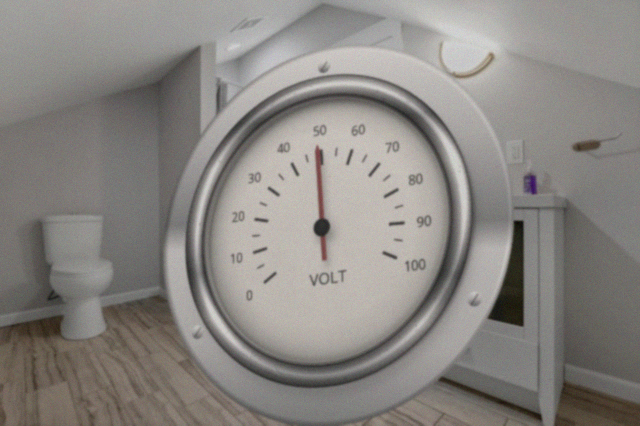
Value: 50V
